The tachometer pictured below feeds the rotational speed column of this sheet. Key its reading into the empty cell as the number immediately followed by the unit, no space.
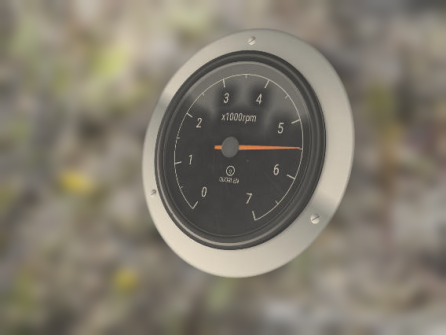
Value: 5500rpm
